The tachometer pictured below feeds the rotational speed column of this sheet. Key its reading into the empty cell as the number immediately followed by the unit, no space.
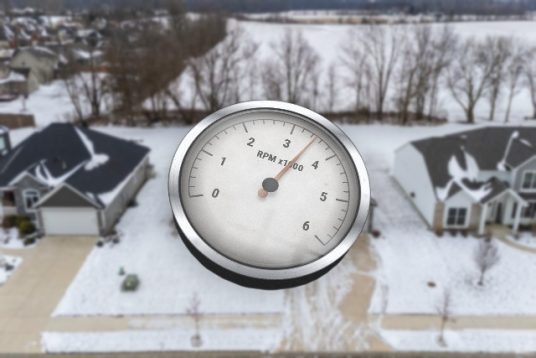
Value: 3500rpm
